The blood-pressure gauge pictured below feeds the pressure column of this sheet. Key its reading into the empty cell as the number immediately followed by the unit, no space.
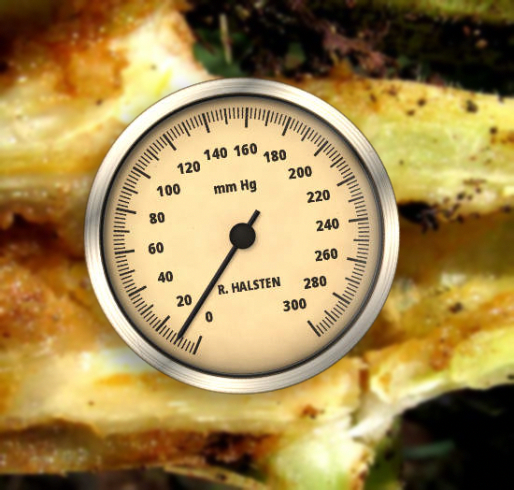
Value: 10mmHg
